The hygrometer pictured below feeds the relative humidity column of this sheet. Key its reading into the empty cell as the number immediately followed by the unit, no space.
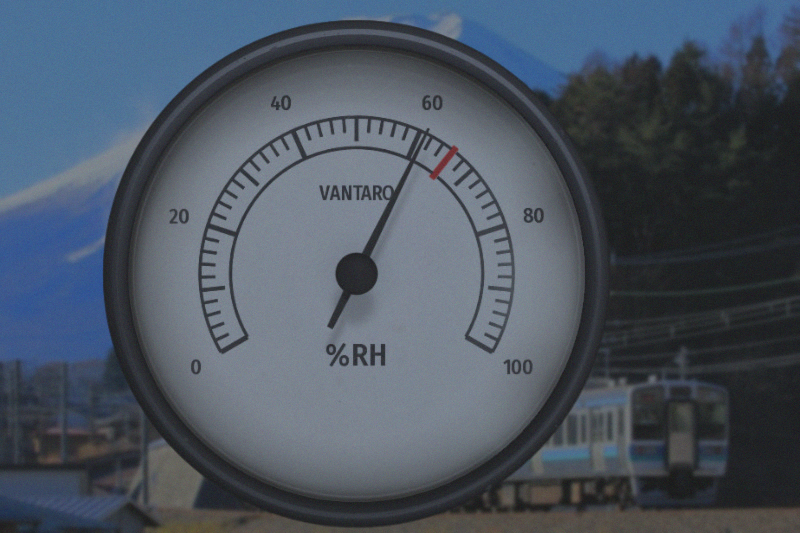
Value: 61%
